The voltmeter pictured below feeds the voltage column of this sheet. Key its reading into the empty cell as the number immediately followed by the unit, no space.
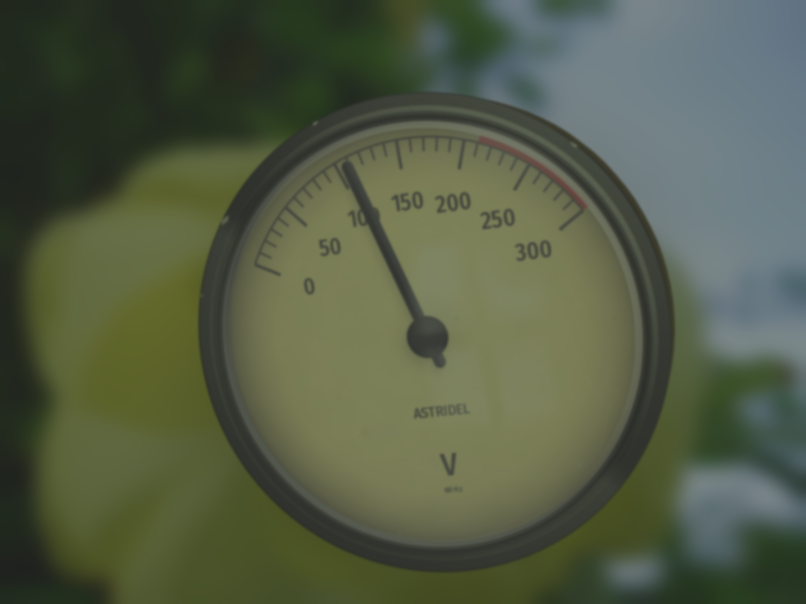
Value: 110V
